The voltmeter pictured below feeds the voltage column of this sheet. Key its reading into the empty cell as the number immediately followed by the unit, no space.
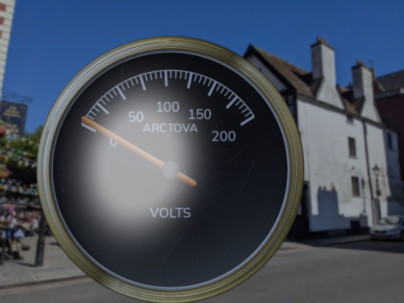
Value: 5V
